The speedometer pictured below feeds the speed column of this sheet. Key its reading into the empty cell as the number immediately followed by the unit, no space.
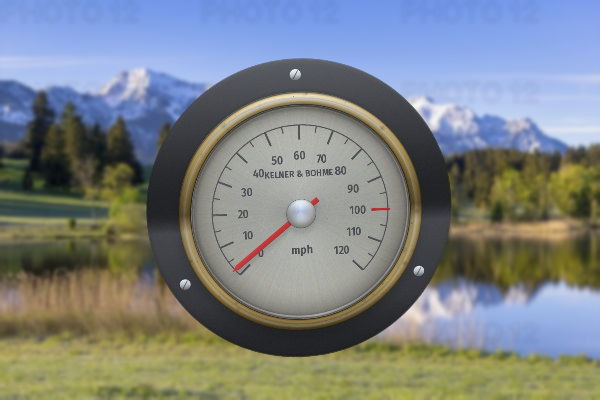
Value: 2.5mph
